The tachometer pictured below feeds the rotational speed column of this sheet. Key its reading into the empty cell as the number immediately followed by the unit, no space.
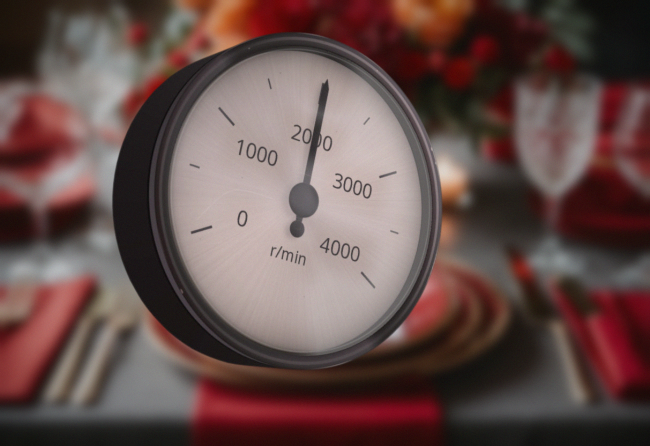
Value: 2000rpm
